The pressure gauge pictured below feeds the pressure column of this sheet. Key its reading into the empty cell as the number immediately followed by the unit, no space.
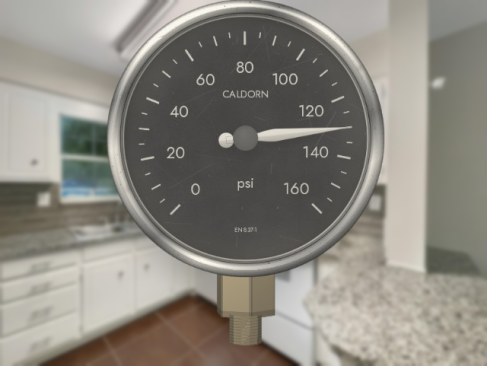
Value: 130psi
